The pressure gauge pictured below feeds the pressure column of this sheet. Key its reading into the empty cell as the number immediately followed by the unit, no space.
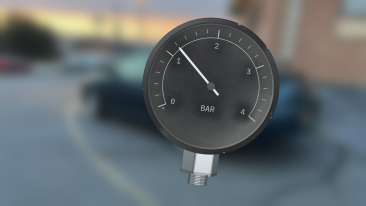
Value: 1.2bar
